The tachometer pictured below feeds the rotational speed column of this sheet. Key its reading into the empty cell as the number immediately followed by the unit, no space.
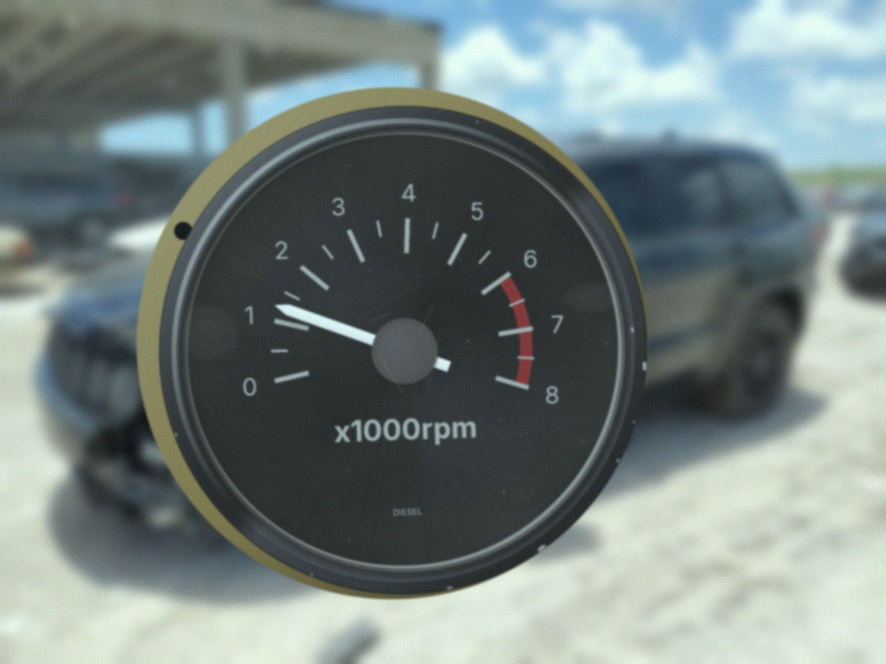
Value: 1250rpm
